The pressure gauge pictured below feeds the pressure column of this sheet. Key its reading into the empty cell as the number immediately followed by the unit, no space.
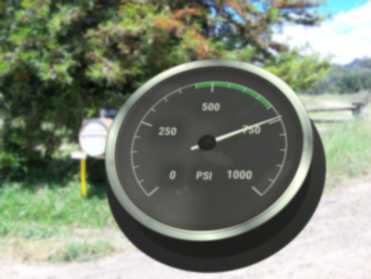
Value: 750psi
